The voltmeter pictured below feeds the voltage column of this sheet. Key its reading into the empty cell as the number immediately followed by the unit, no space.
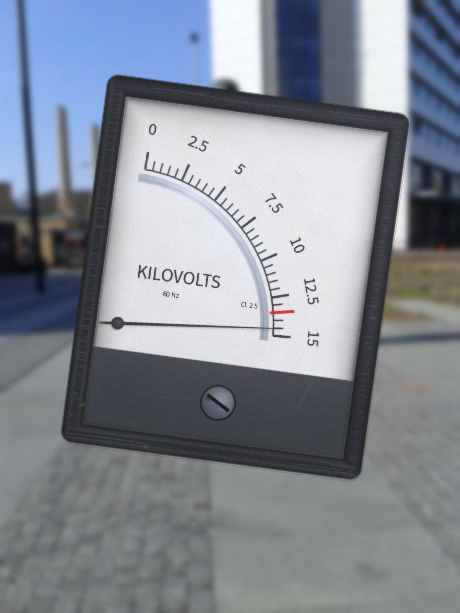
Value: 14.5kV
